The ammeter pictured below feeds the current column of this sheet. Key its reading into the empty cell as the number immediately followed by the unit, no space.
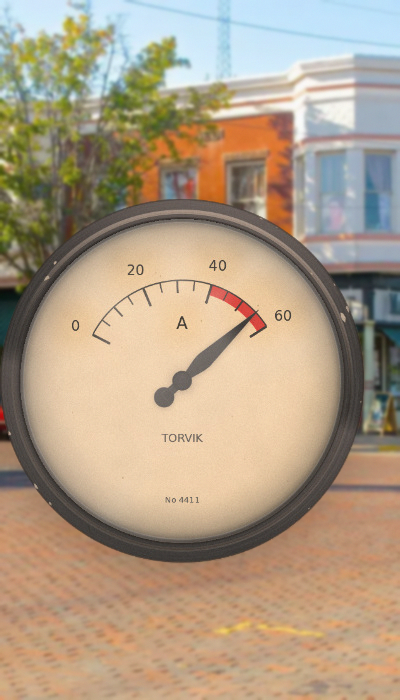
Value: 55A
